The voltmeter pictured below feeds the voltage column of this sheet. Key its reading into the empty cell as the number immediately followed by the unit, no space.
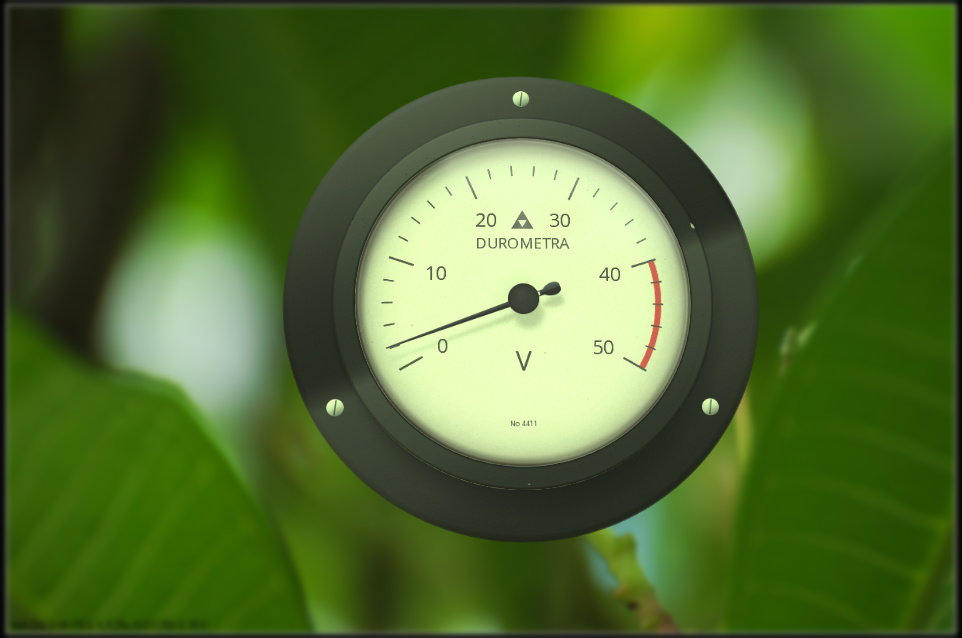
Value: 2V
